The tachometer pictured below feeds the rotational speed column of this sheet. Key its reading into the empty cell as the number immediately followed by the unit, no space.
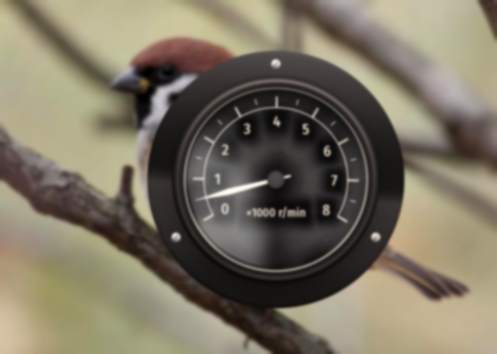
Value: 500rpm
